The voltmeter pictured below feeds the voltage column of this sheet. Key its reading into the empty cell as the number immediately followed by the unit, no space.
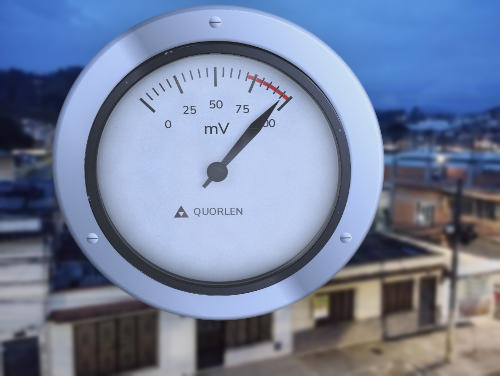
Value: 95mV
